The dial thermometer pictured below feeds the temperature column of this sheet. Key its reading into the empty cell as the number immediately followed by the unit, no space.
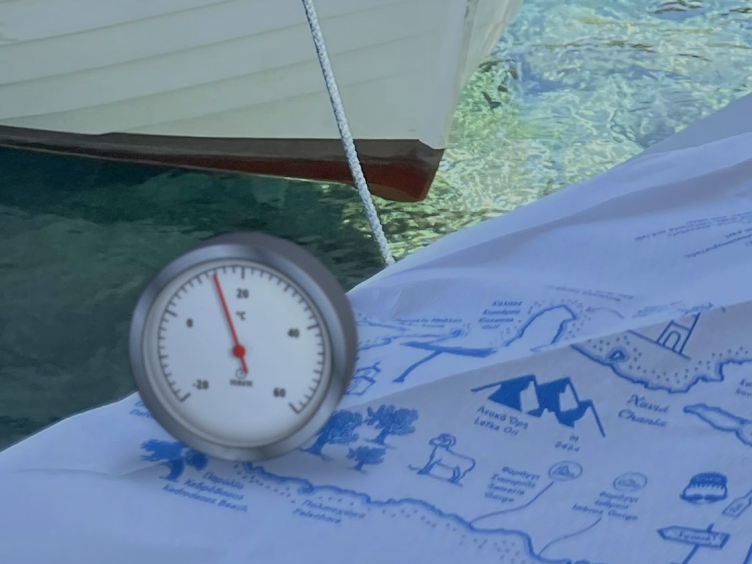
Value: 14°C
